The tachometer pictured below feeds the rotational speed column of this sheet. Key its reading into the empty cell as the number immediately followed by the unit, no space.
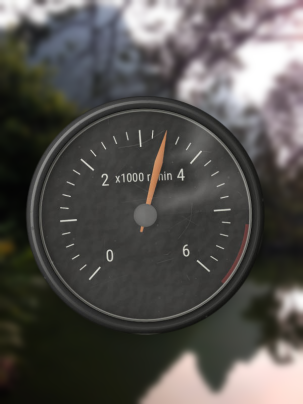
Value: 3400rpm
